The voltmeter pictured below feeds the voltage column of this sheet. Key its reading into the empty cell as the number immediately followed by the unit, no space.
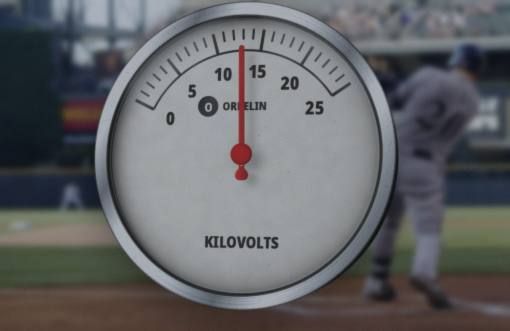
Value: 13kV
